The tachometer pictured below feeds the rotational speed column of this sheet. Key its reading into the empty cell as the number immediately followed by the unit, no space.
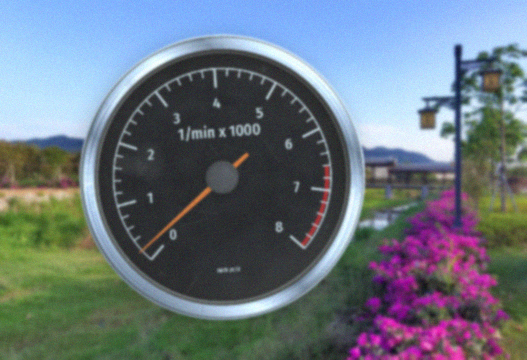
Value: 200rpm
